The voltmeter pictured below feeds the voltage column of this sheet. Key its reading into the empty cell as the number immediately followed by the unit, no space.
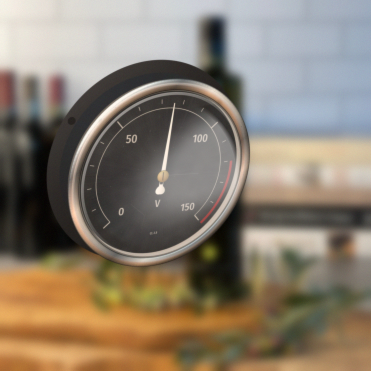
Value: 75V
